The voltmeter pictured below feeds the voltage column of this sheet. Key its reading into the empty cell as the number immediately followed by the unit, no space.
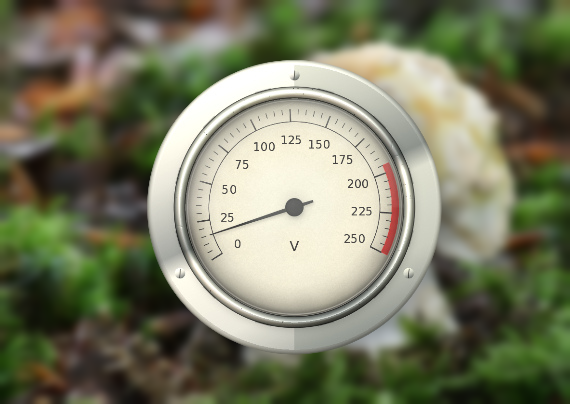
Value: 15V
